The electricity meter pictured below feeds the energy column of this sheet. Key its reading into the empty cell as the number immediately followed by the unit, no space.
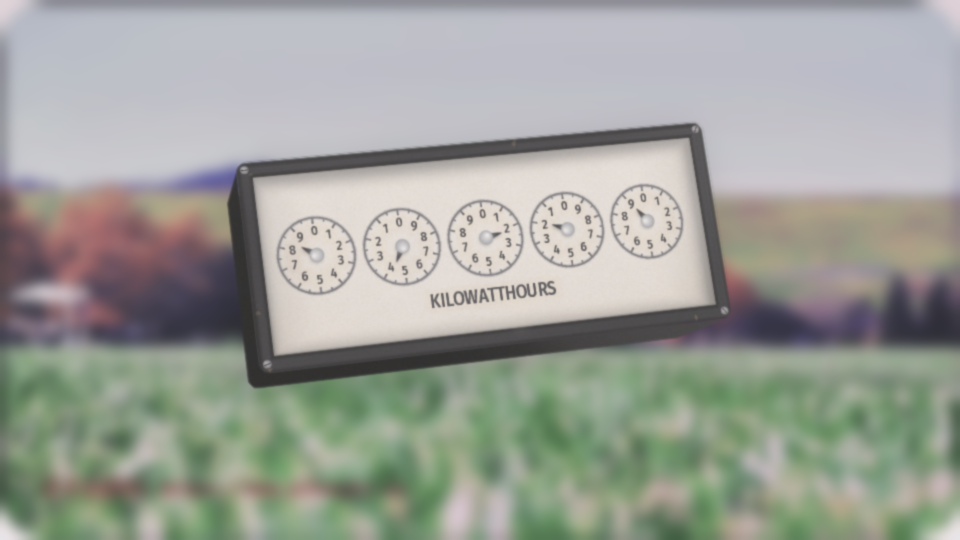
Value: 84219kWh
